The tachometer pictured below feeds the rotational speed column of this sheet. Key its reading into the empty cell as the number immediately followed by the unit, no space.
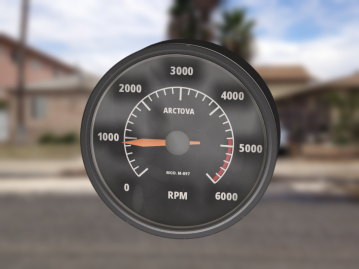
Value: 900rpm
